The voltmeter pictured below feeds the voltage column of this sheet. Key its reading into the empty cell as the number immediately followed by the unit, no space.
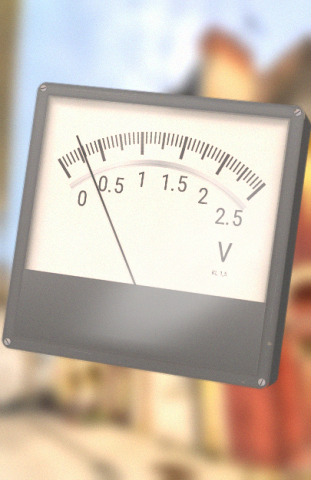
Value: 0.3V
